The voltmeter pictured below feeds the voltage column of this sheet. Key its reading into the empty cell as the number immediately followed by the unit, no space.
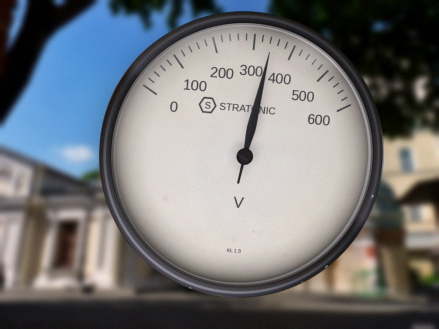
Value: 340V
